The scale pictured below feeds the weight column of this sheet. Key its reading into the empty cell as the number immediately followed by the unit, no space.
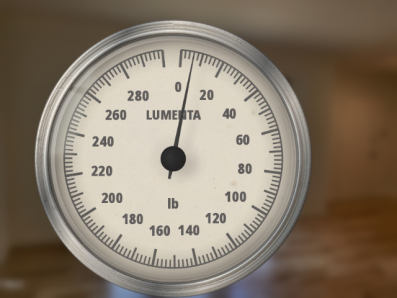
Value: 6lb
